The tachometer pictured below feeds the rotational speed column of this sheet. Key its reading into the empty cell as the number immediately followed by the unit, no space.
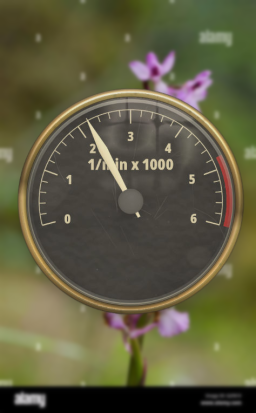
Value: 2200rpm
